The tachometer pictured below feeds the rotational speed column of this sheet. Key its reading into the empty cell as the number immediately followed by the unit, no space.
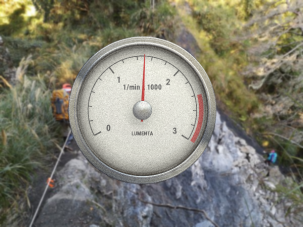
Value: 1500rpm
